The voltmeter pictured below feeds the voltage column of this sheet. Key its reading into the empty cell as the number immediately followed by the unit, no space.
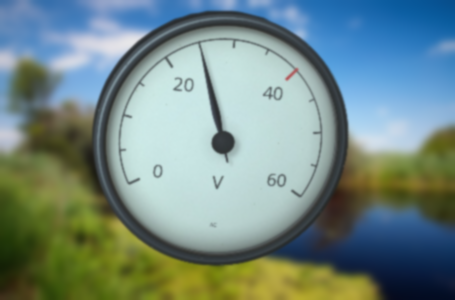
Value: 25V
